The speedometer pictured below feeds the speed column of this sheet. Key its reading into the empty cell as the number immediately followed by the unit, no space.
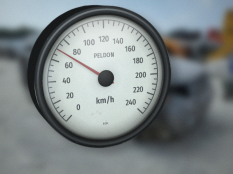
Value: 70km/h
